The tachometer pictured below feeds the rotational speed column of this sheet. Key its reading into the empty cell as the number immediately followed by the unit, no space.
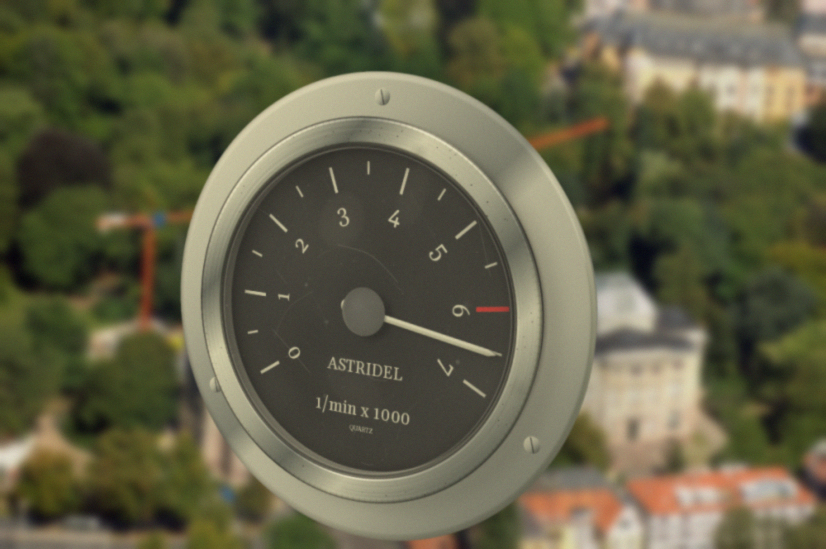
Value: 6500rpm
